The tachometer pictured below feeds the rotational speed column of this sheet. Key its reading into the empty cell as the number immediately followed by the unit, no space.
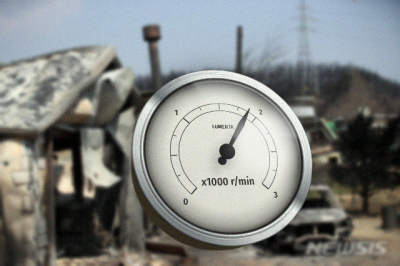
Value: 1875rpm
